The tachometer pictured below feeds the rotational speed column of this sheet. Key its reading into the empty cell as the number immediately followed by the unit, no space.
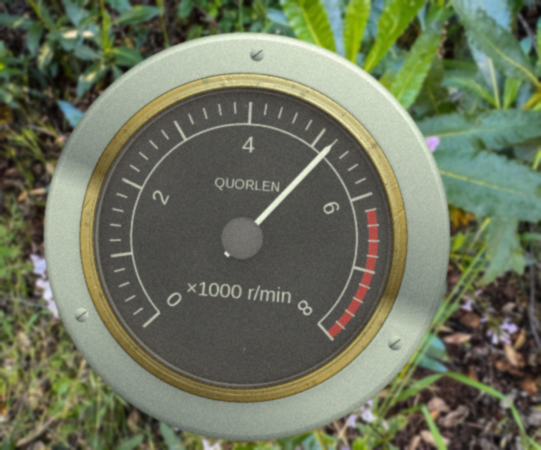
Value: 5200rpm
